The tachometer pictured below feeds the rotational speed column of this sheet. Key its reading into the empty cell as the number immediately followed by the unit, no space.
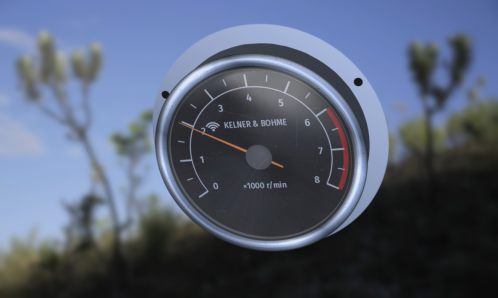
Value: 2000rpm
